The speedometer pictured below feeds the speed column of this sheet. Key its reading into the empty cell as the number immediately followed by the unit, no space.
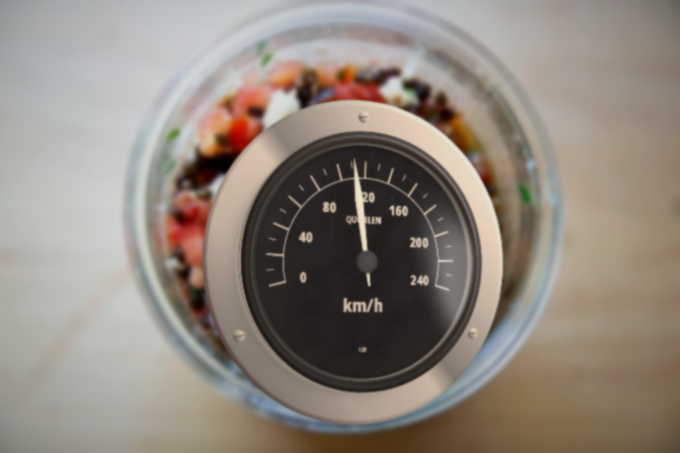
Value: 110km/h
